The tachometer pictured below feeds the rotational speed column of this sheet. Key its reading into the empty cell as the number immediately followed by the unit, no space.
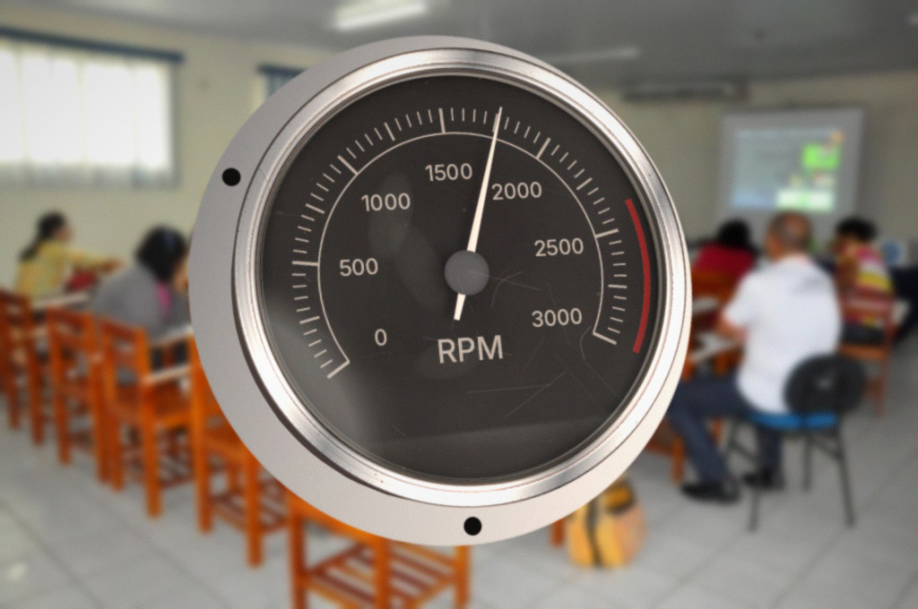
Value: 1750rpm
